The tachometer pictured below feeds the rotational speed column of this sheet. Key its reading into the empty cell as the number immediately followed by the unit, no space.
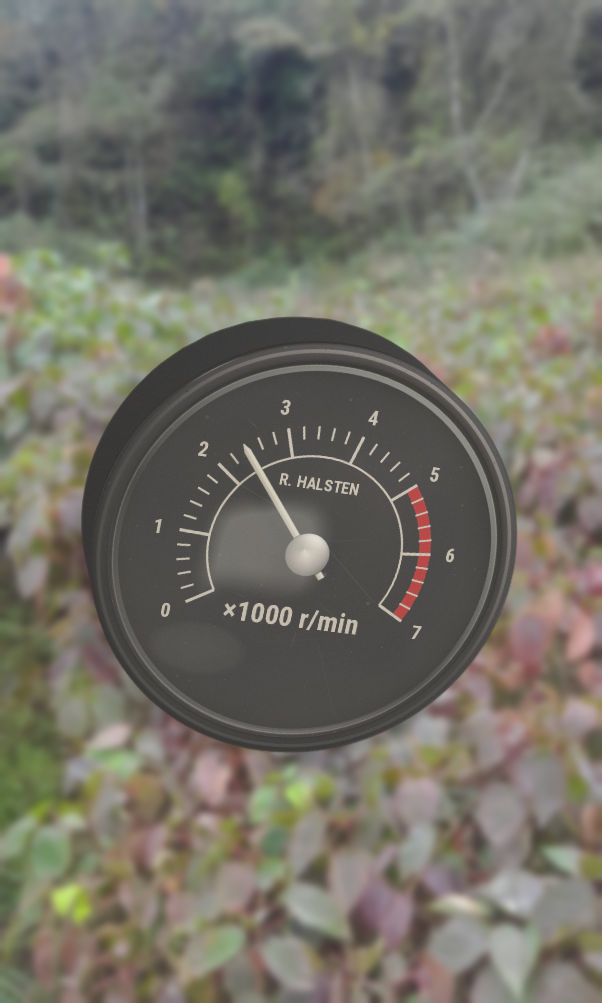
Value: 2400rpm
